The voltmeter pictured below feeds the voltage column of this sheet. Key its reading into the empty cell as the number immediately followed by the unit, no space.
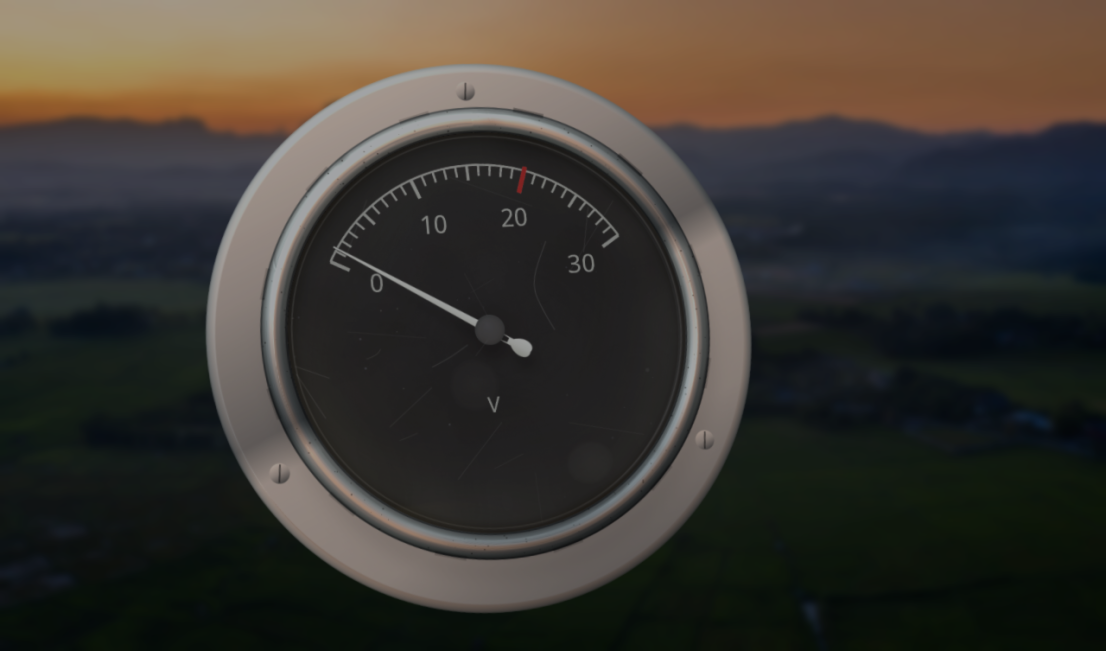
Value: 1V
